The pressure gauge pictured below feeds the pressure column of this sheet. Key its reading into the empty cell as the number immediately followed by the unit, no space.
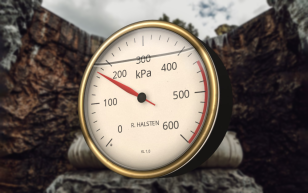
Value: 170kPa
